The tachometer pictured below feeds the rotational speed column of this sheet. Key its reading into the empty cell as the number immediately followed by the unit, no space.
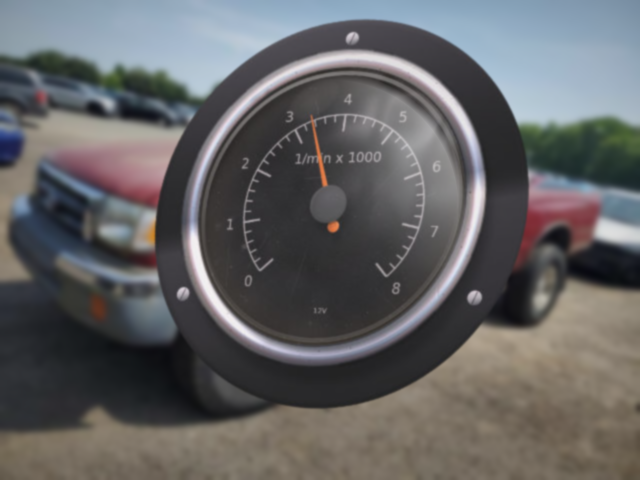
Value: 3400rpm
